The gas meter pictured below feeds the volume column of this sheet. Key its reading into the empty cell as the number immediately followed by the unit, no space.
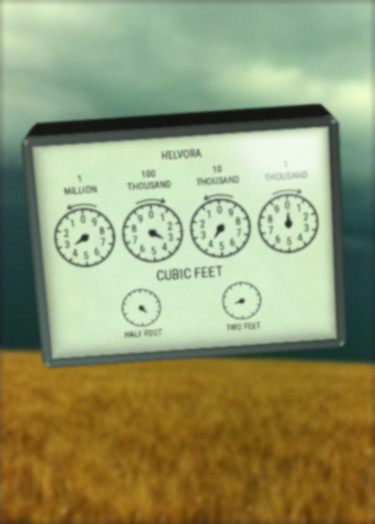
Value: 334000ft³
